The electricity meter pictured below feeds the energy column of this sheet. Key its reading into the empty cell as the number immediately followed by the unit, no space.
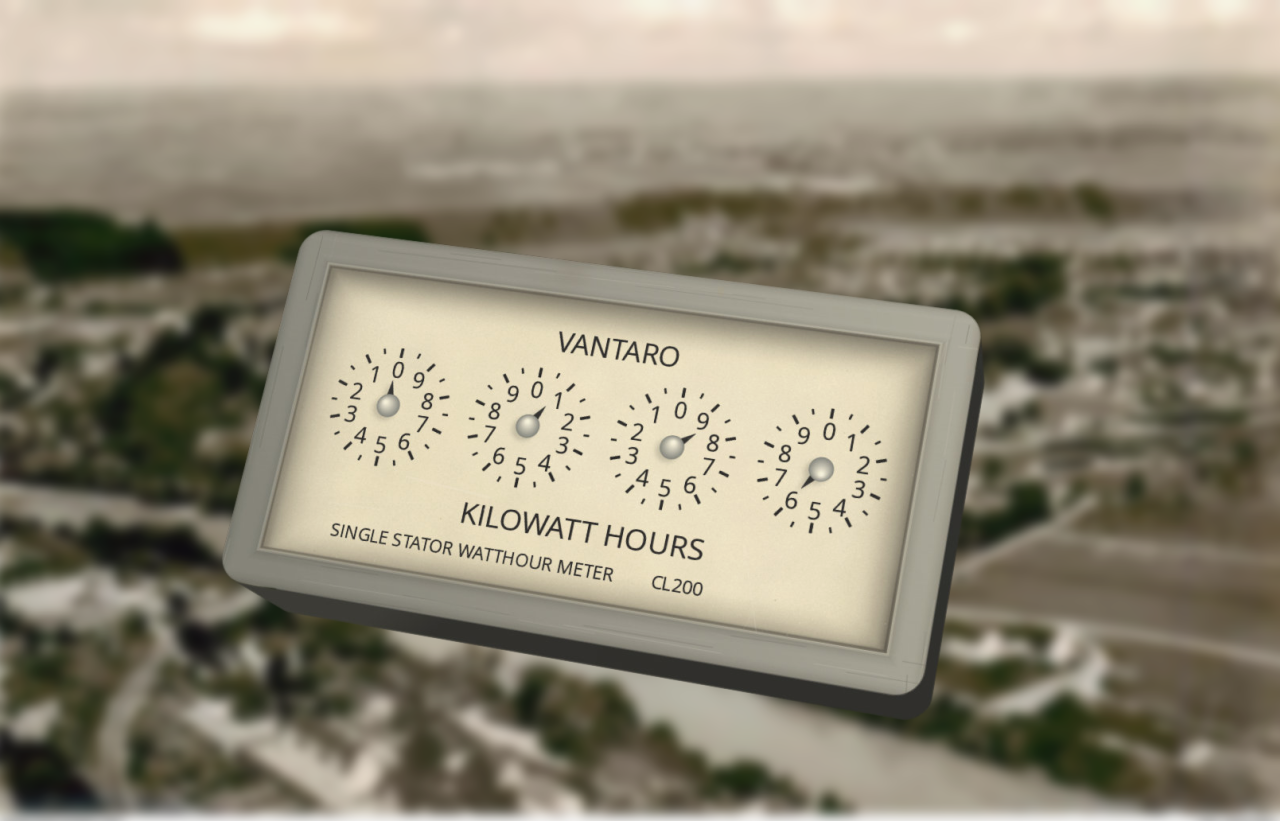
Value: 86kWh
